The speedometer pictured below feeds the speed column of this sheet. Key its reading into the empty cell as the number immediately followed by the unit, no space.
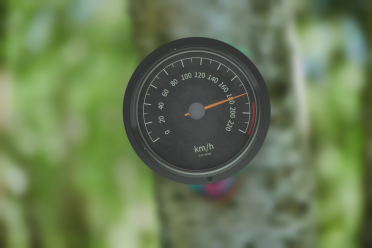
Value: 180km/h
